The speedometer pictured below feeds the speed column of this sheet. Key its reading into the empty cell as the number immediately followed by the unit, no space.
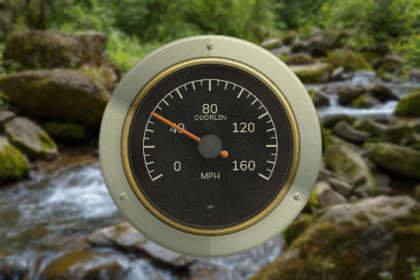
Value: 40mph
